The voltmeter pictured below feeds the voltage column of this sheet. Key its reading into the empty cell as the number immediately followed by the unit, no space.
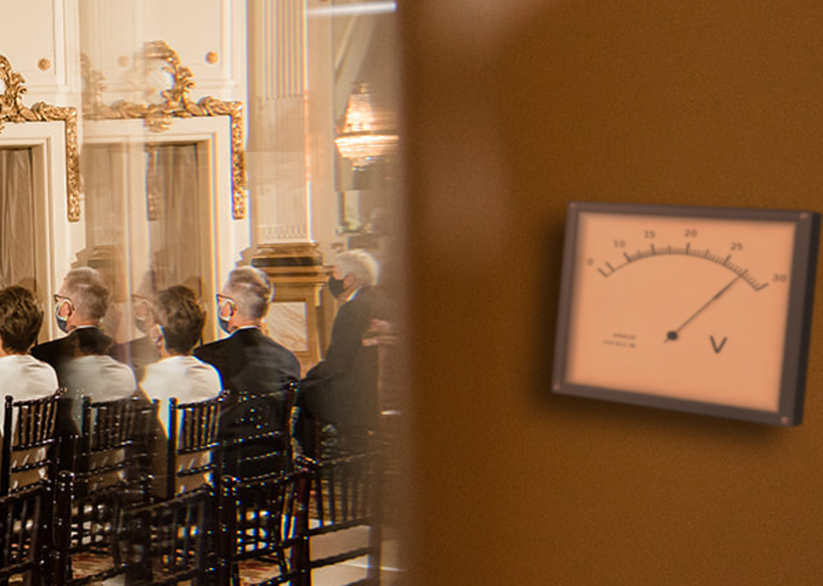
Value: 27.5V
